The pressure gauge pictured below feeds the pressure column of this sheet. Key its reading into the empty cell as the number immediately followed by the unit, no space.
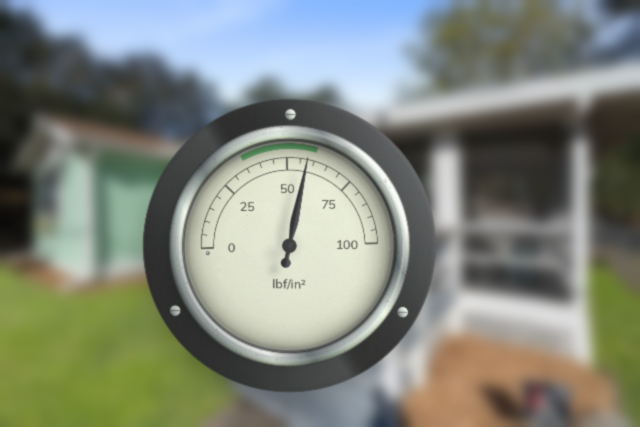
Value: 57.5psi
